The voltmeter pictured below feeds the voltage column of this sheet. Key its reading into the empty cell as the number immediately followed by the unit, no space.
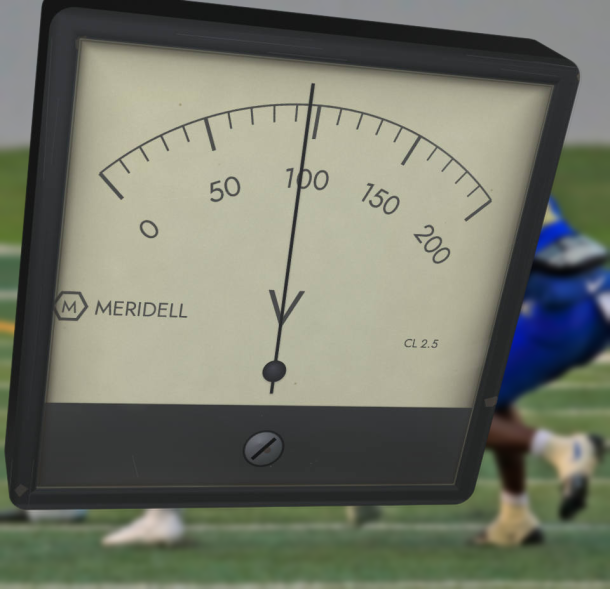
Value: 95V
